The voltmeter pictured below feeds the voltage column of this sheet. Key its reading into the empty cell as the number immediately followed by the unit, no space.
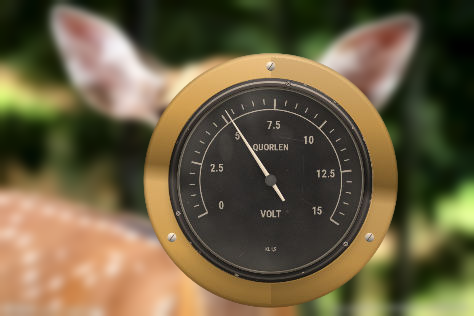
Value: 5.25V
